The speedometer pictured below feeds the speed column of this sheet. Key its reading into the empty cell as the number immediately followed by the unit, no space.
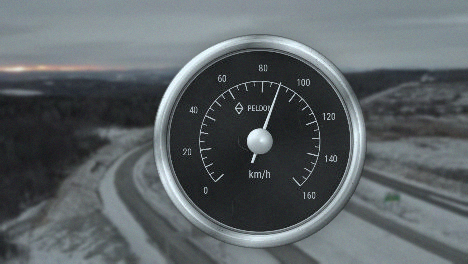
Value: 90km/h
